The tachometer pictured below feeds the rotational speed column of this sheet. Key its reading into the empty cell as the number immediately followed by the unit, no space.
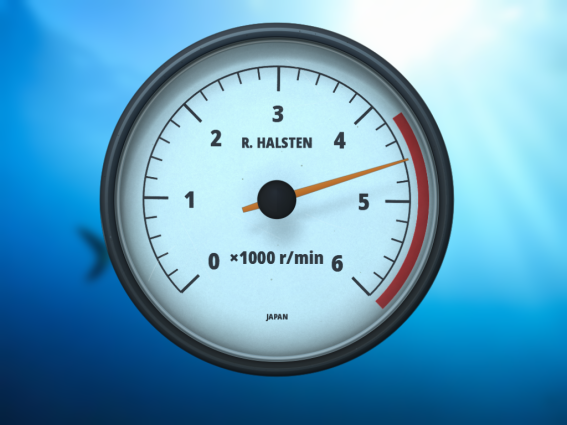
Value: 4600rpm
